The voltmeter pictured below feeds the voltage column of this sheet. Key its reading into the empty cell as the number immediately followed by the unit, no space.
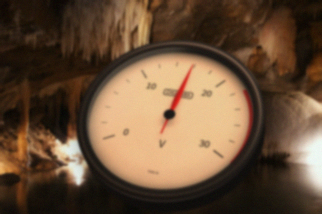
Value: 16V
